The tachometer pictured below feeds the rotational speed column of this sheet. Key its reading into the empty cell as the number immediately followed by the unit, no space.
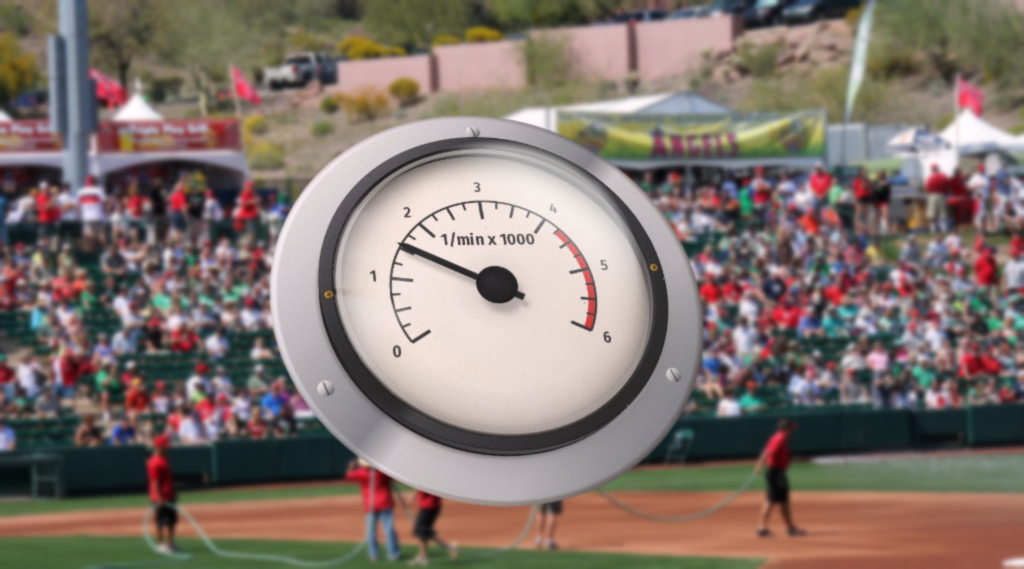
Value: 1500rpm
